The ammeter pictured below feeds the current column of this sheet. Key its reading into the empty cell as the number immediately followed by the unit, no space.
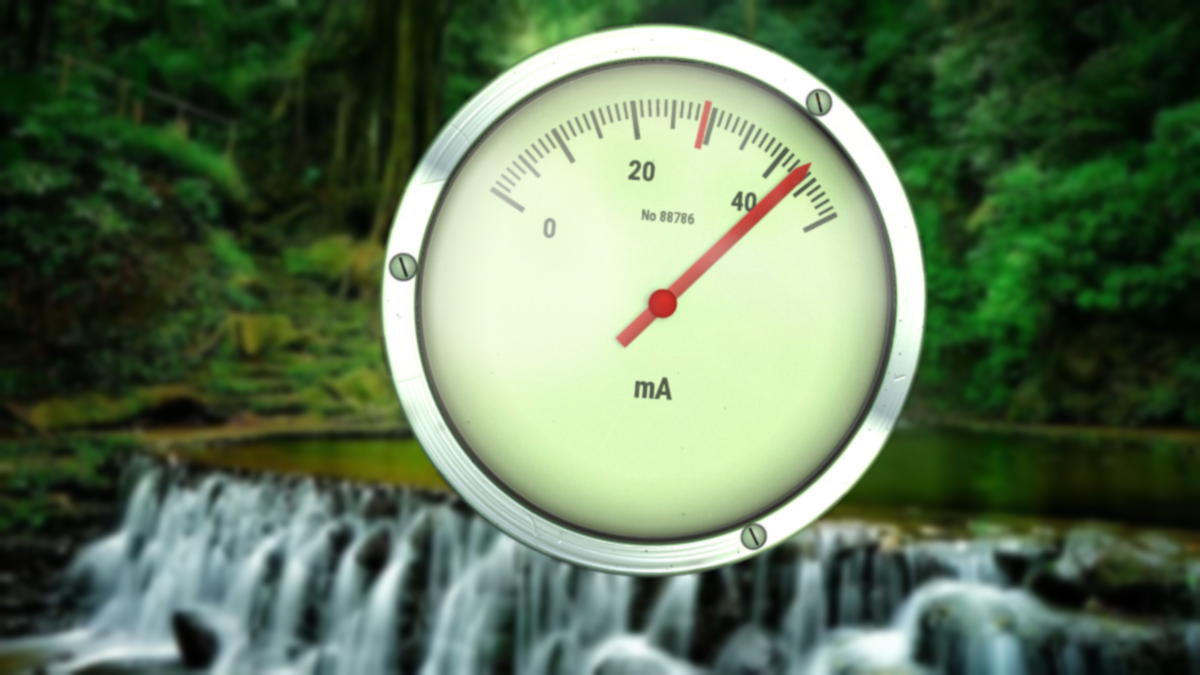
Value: 43mA
